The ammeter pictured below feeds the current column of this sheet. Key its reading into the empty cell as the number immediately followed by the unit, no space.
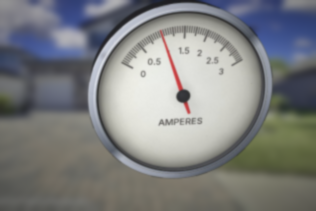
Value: 1A
